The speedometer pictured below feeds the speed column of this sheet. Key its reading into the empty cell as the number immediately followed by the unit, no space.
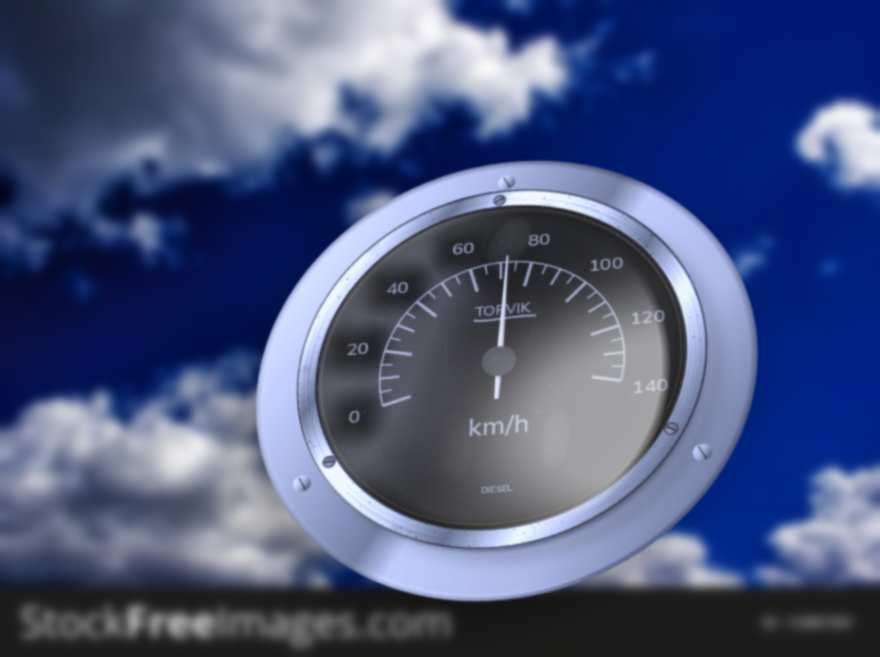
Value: 72.5km/h
